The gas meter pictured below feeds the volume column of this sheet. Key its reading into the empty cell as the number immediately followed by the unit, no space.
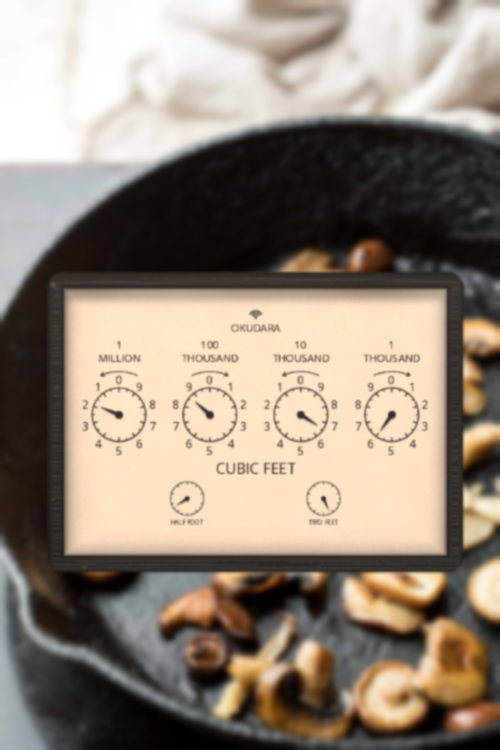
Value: 186600ft³
